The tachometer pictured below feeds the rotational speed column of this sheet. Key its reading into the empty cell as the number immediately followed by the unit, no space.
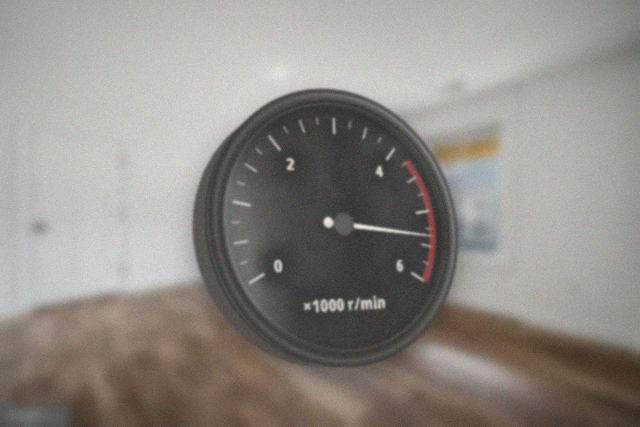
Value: 5375rpm
